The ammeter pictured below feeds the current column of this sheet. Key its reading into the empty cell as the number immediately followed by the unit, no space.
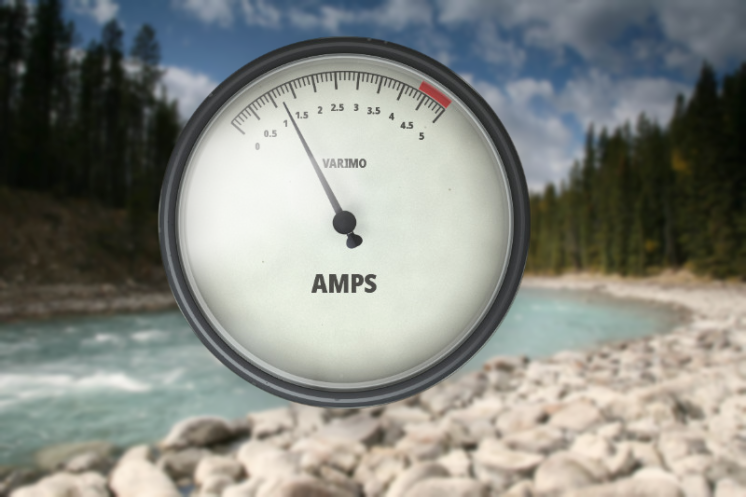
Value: 1.2A
